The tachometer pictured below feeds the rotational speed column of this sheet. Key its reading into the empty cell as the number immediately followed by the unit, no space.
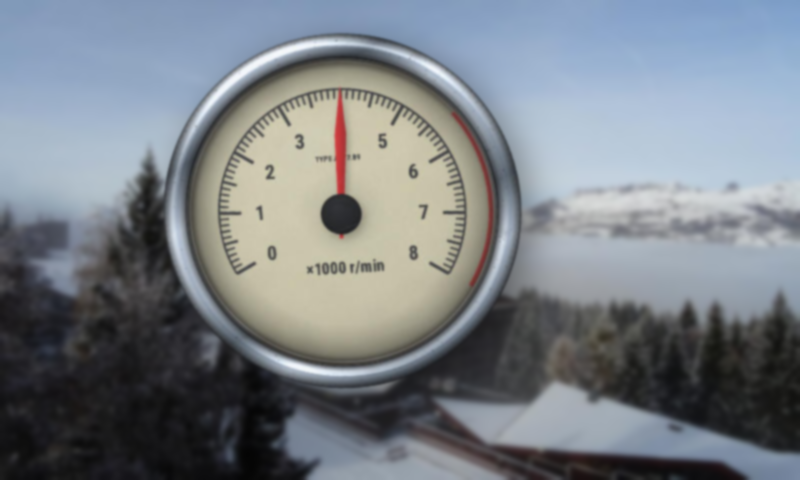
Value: 4000rpm
